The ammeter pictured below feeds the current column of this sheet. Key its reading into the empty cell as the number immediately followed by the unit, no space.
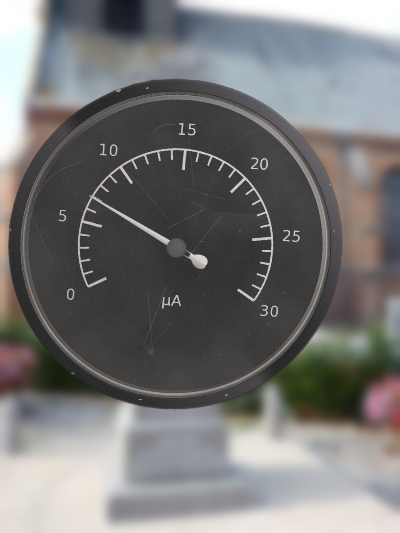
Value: 7µA
